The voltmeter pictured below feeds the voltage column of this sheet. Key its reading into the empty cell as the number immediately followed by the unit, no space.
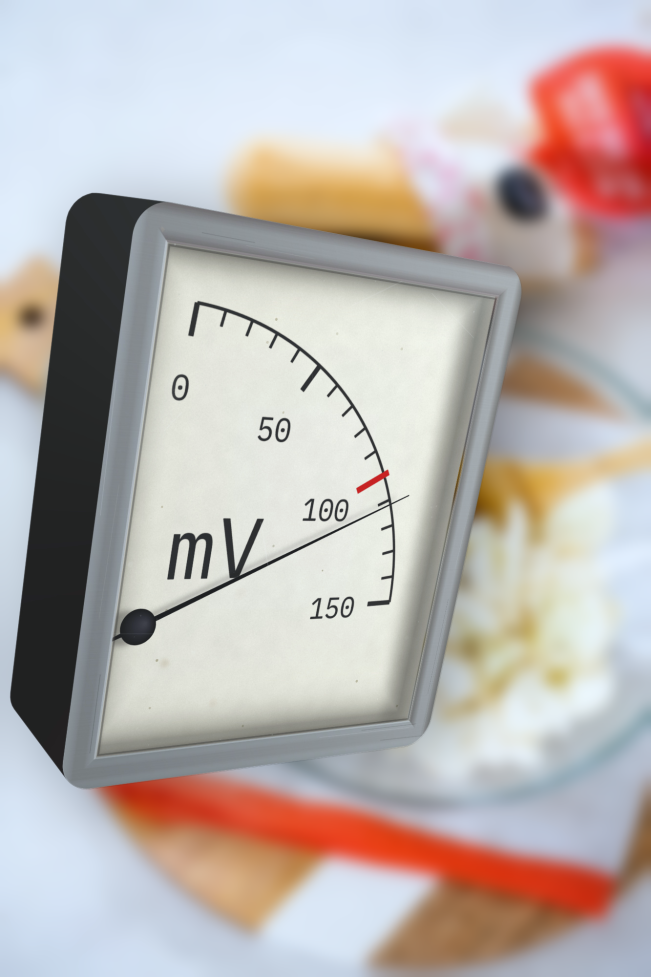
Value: 110mV
